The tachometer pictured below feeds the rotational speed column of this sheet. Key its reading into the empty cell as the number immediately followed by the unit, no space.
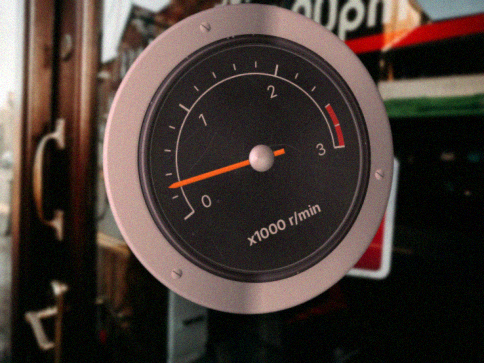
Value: 300rpm
